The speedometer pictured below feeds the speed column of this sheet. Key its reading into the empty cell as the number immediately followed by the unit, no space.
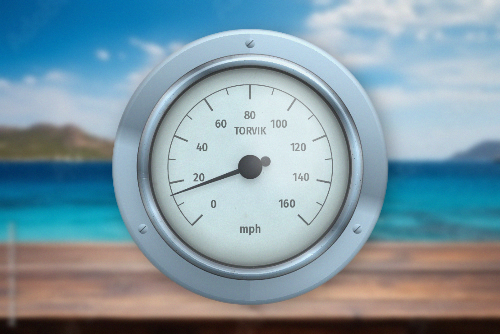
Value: 15mph
